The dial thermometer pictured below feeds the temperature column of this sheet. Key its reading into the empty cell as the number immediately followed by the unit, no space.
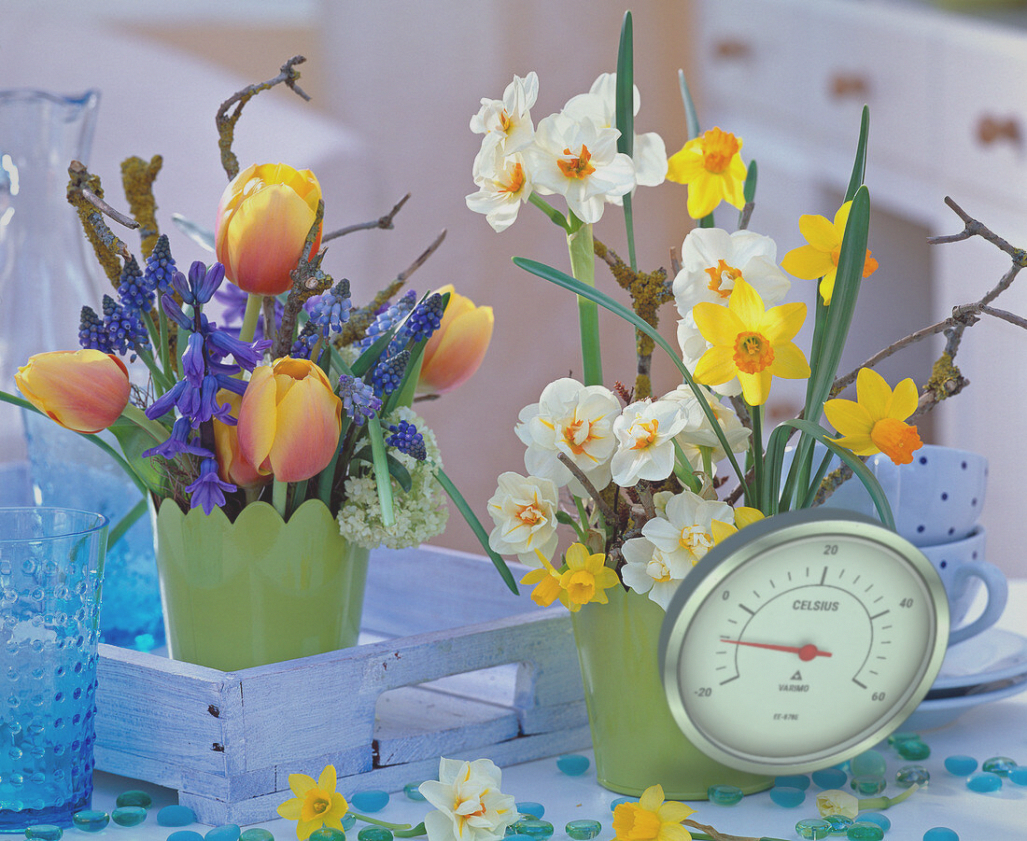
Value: -8°C
